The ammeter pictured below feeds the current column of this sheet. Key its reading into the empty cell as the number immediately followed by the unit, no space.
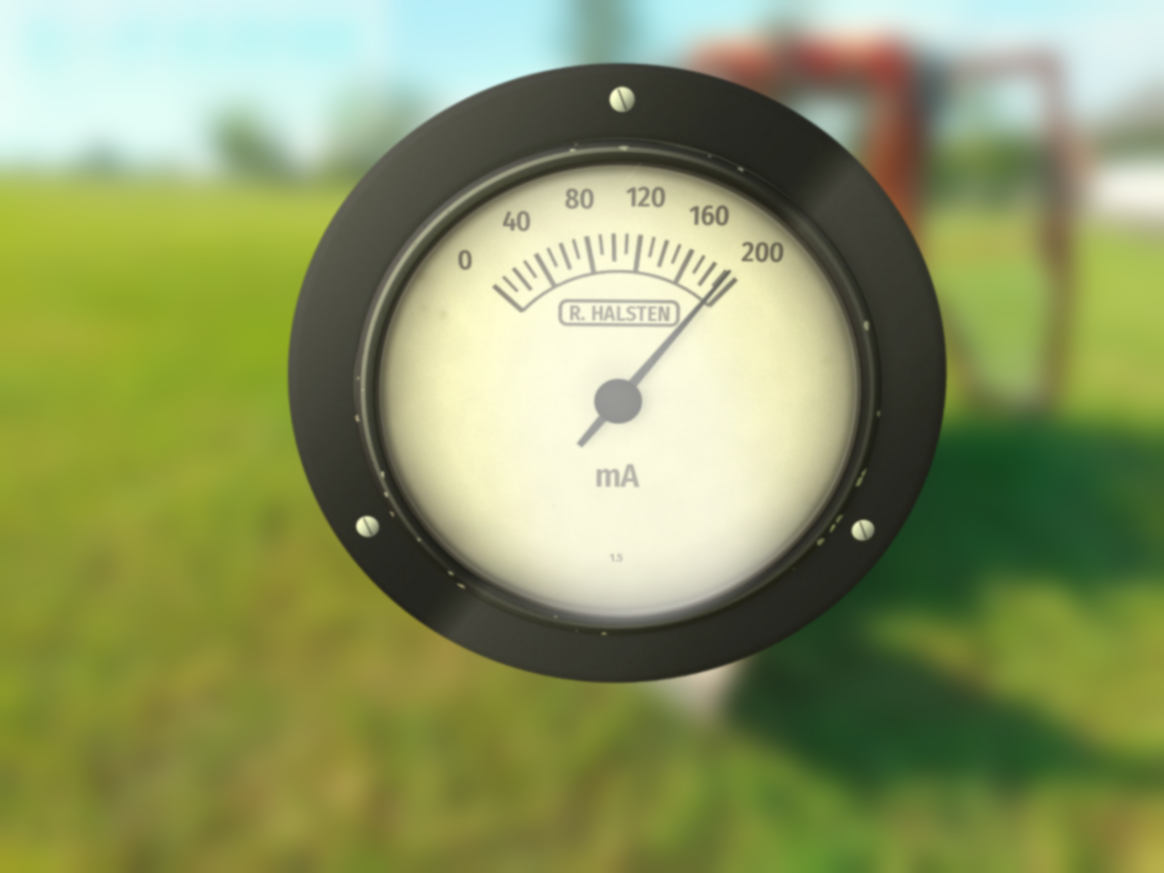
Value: 190mA
